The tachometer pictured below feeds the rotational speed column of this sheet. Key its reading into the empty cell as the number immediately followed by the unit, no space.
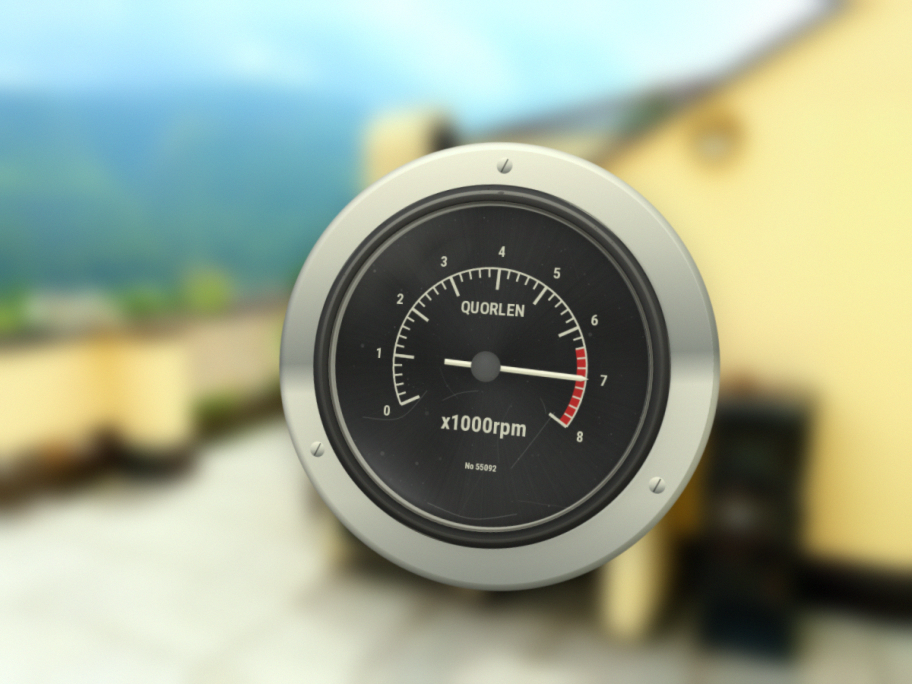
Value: 7000rpm
